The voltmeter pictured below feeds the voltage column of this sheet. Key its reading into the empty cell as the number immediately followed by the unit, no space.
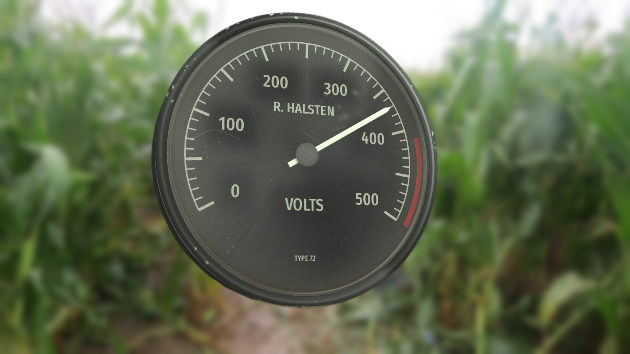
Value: 370V
